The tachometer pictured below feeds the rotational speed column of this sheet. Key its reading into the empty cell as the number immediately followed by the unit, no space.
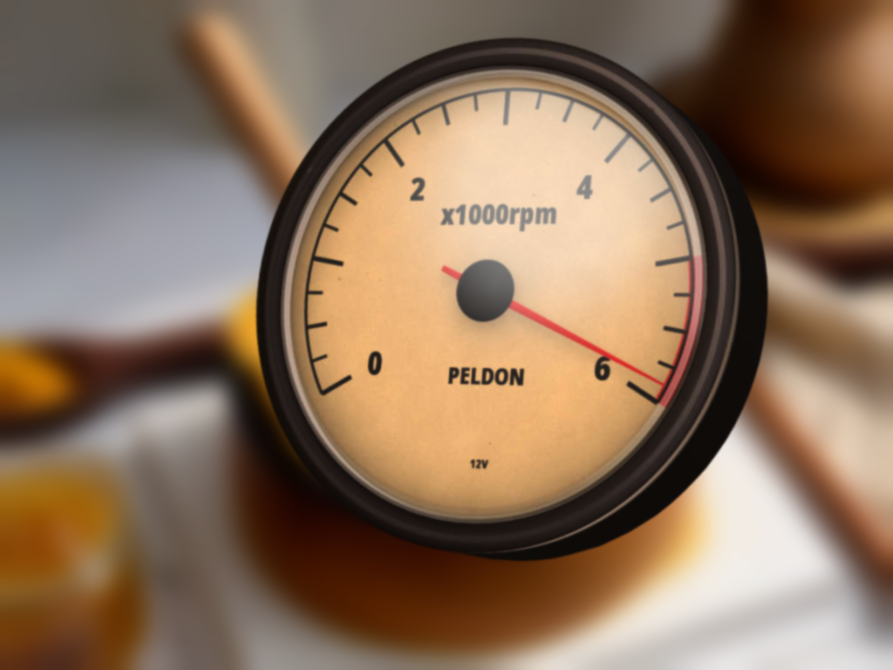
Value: 5875rpm
